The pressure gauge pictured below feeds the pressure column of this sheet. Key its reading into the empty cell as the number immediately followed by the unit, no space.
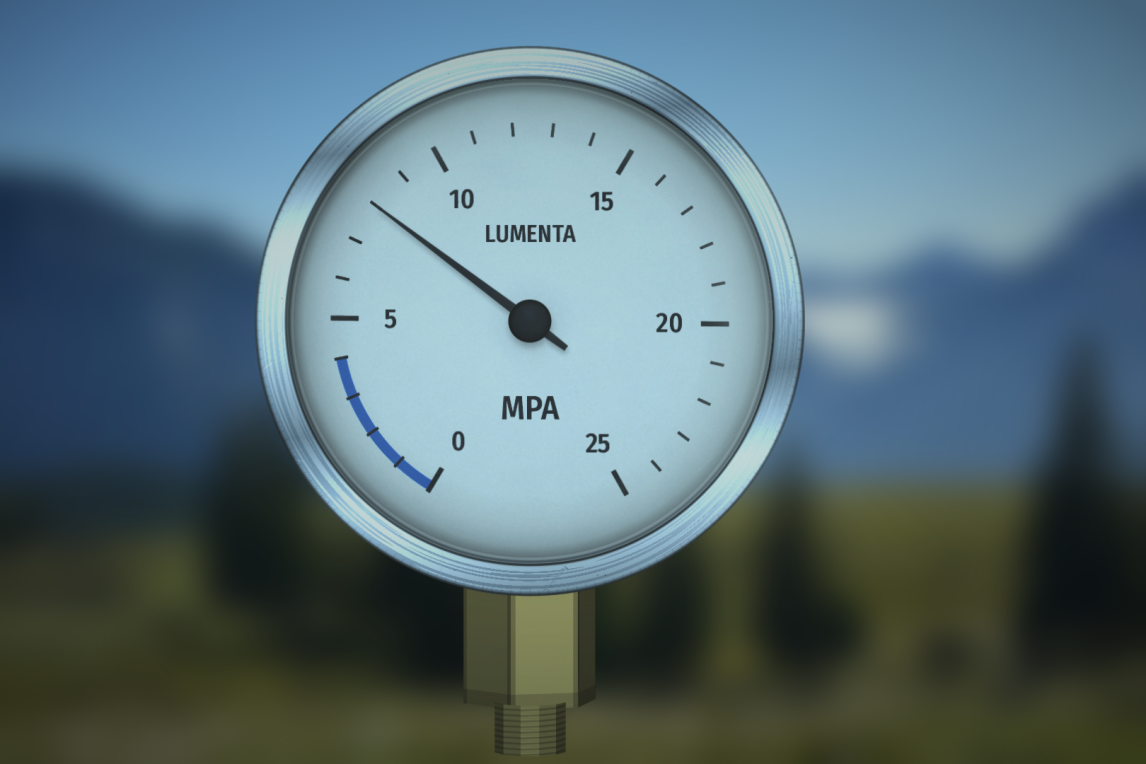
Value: 8MPa
